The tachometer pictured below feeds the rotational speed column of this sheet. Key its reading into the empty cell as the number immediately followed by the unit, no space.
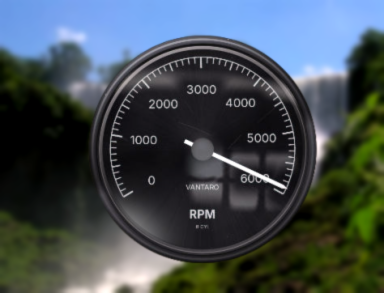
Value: 5900rpm
